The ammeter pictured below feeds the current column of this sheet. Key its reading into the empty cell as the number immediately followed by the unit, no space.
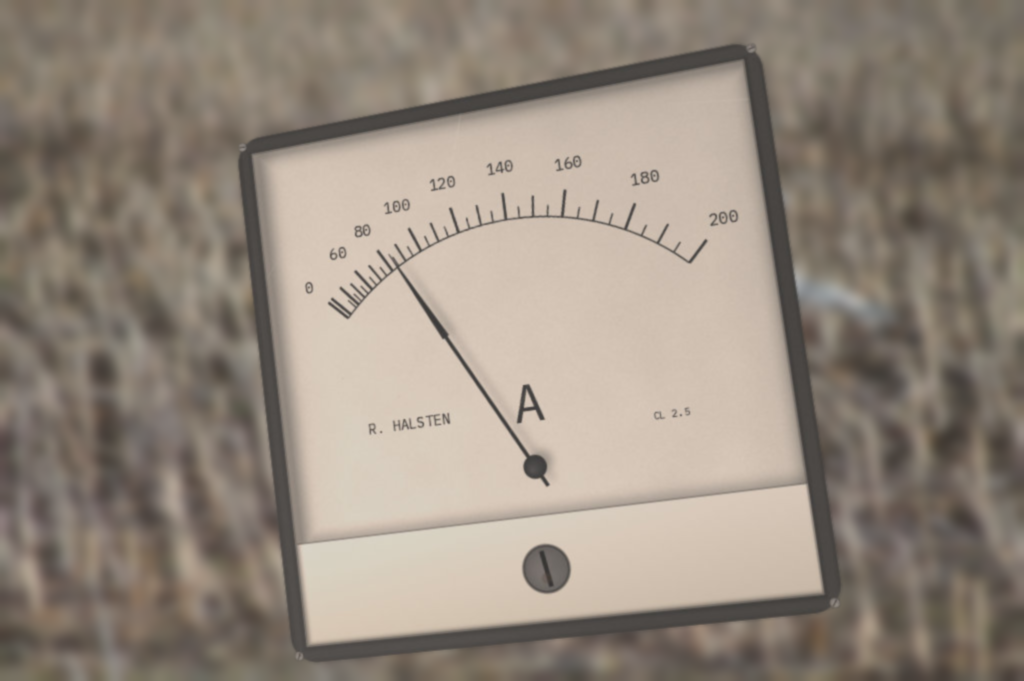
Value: 85A
